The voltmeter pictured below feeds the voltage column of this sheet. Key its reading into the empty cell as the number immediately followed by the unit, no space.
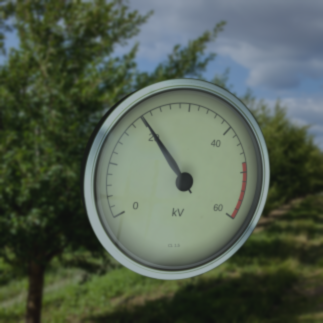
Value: 20kV
